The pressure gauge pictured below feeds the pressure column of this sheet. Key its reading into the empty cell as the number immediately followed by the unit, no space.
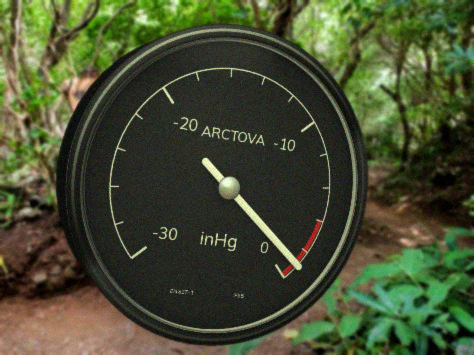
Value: -1inHg
